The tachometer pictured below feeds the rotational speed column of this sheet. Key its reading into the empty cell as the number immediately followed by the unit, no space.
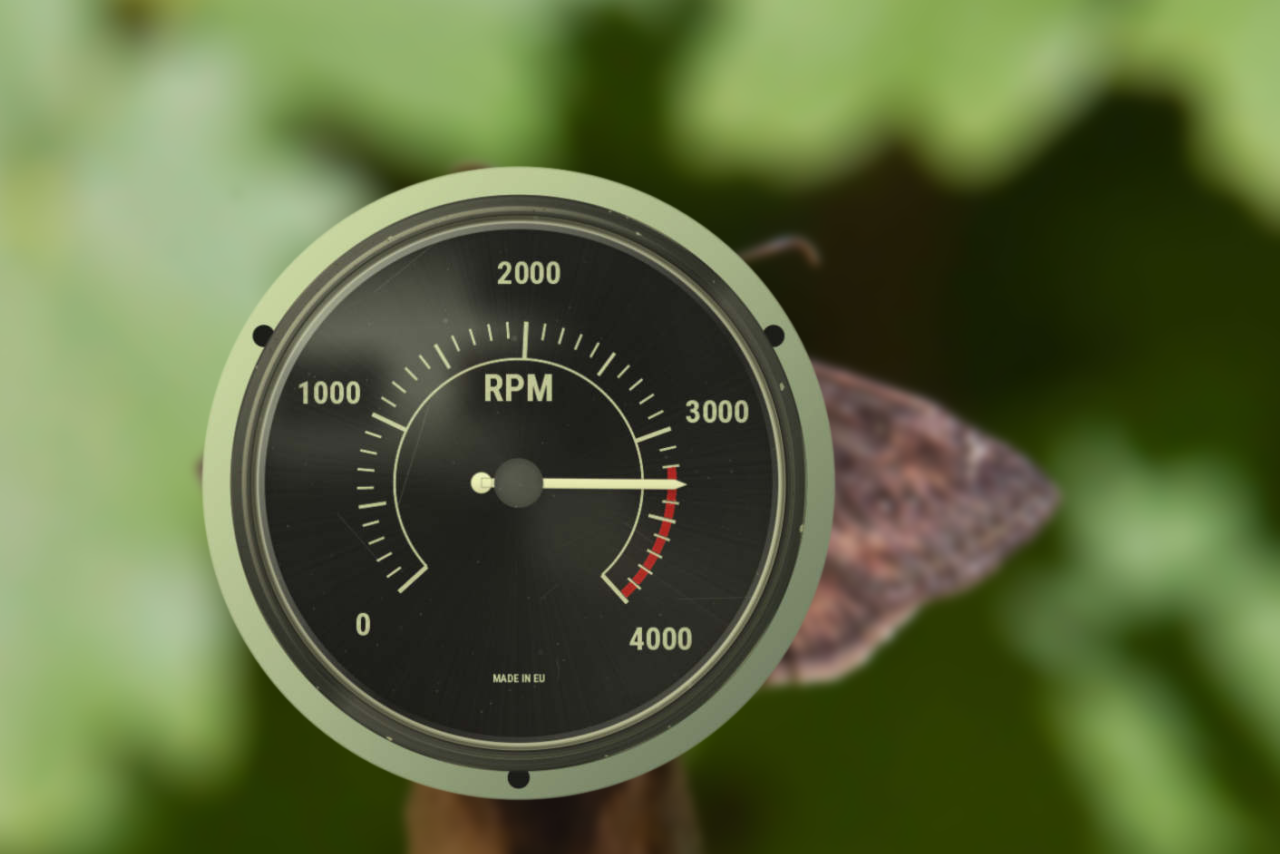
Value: 3300rpm
